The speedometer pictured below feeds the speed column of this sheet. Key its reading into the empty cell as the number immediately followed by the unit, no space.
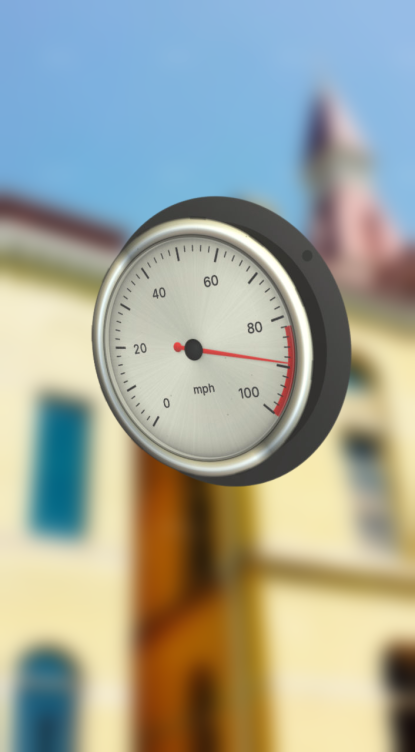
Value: 89mph
